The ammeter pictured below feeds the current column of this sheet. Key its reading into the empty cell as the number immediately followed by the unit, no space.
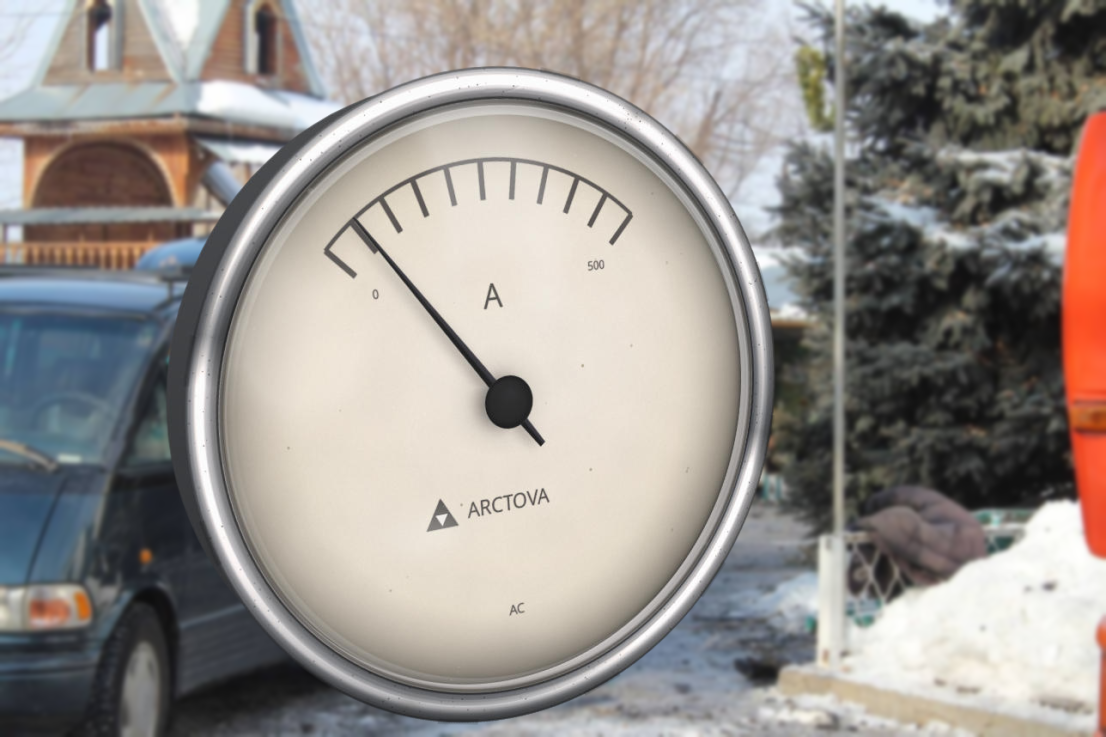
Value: 50A
